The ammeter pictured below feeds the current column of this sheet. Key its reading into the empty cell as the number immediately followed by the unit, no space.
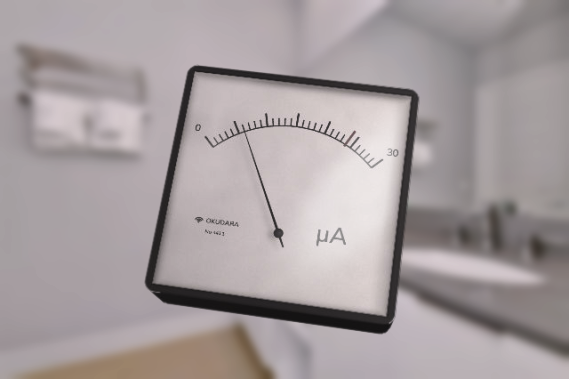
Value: 6µA
